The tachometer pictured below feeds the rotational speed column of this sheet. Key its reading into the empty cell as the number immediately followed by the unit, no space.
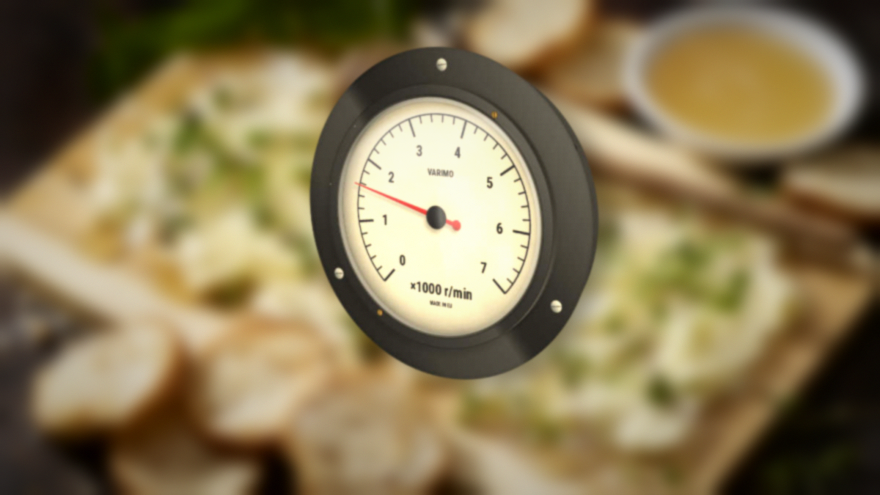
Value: 1600rpm
